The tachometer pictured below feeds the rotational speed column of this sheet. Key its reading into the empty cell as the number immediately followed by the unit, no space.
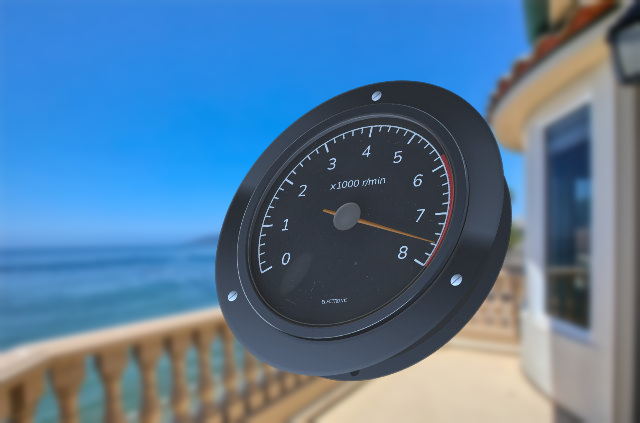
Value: 7600rpm
